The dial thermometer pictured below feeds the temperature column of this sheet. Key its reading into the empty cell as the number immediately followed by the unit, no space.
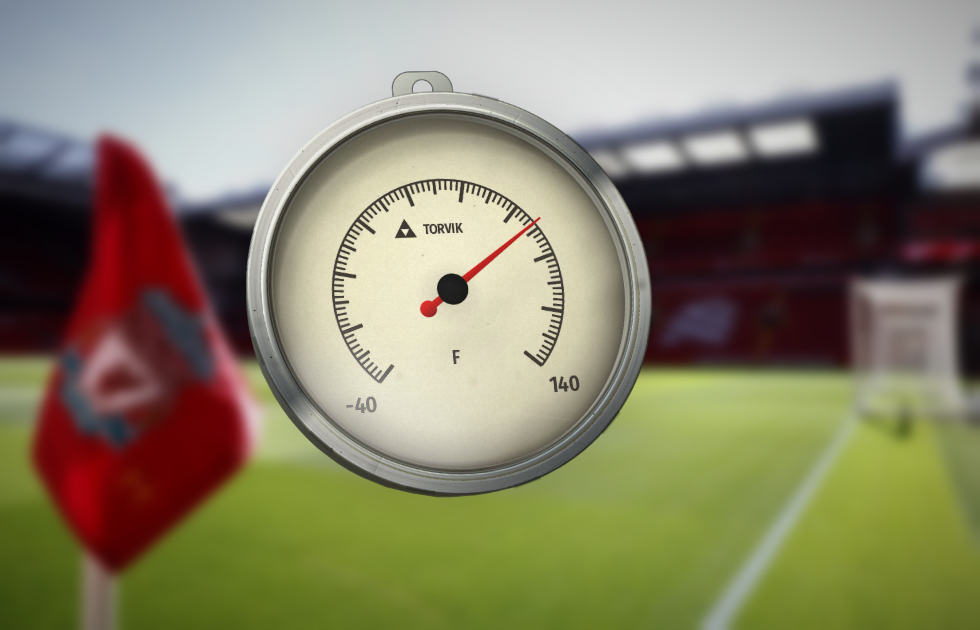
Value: 88°F
